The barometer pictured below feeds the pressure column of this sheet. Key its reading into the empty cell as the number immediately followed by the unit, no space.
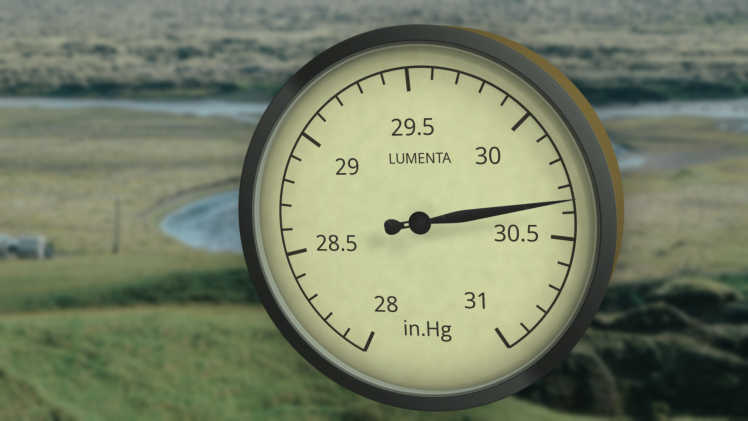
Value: 30.35inHg
